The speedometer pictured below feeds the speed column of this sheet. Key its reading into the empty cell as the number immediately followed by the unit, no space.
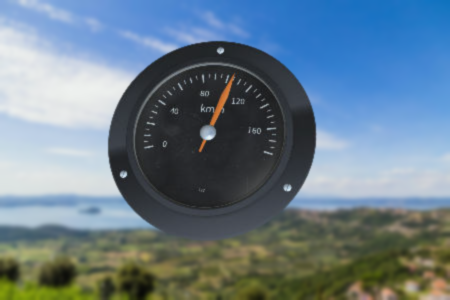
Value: 105km/h
